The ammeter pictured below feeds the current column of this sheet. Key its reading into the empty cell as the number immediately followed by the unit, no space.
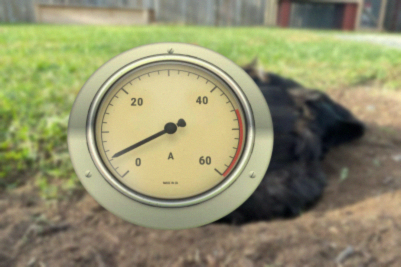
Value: 4A
